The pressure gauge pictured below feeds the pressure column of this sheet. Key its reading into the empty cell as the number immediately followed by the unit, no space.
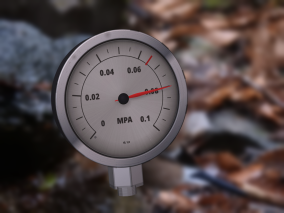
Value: 0.08MPa
